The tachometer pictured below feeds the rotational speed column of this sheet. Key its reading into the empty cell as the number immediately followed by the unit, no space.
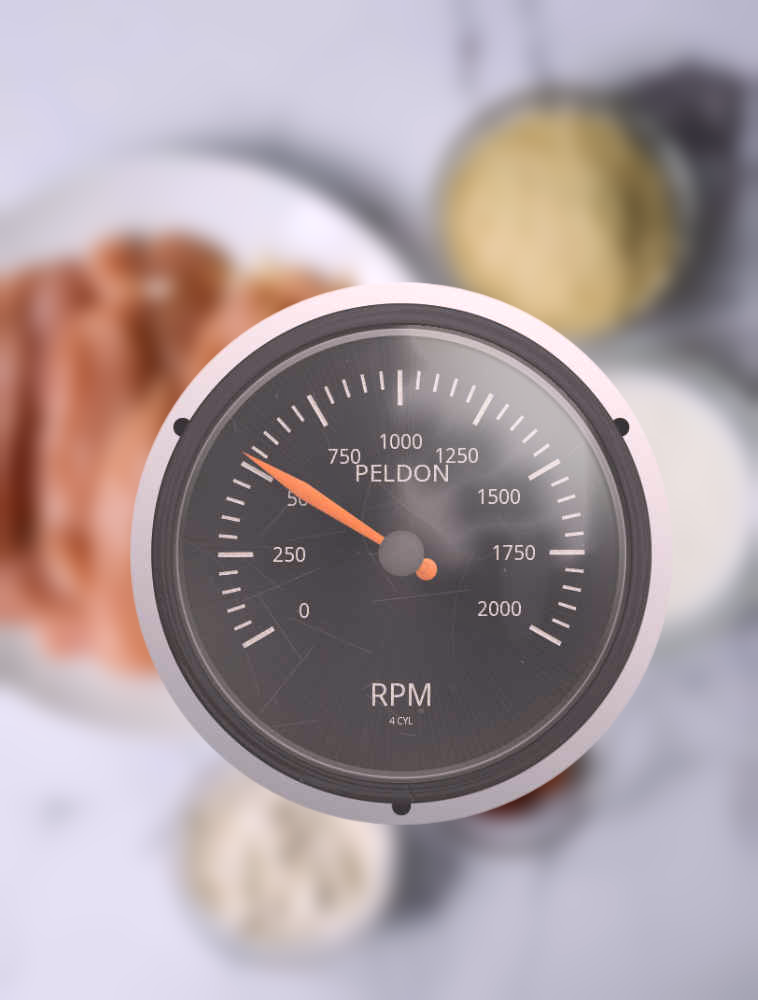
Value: 525rpm
